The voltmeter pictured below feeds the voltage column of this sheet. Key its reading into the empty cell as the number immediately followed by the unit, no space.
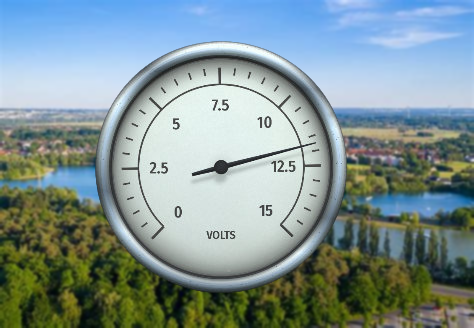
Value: 11.75V
